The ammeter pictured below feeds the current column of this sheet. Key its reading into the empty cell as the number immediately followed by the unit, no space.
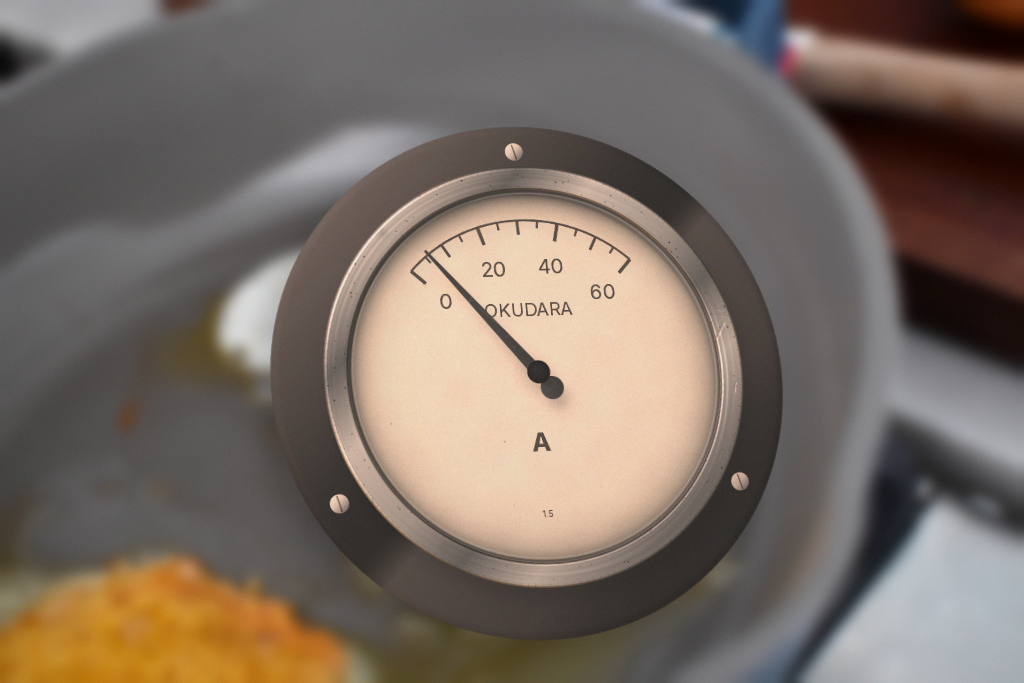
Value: 5A
